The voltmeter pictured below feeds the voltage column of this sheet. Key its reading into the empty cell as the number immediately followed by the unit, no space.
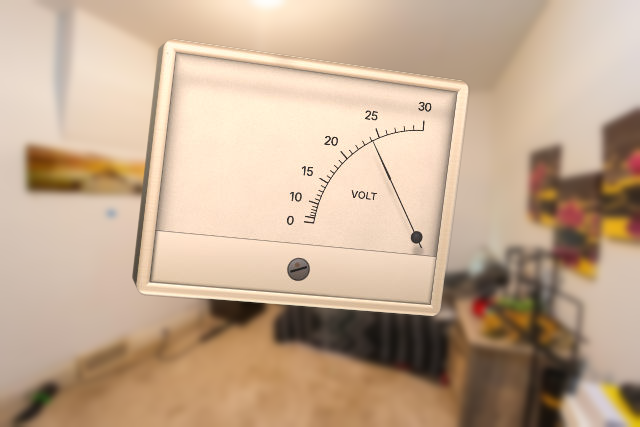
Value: 24V
